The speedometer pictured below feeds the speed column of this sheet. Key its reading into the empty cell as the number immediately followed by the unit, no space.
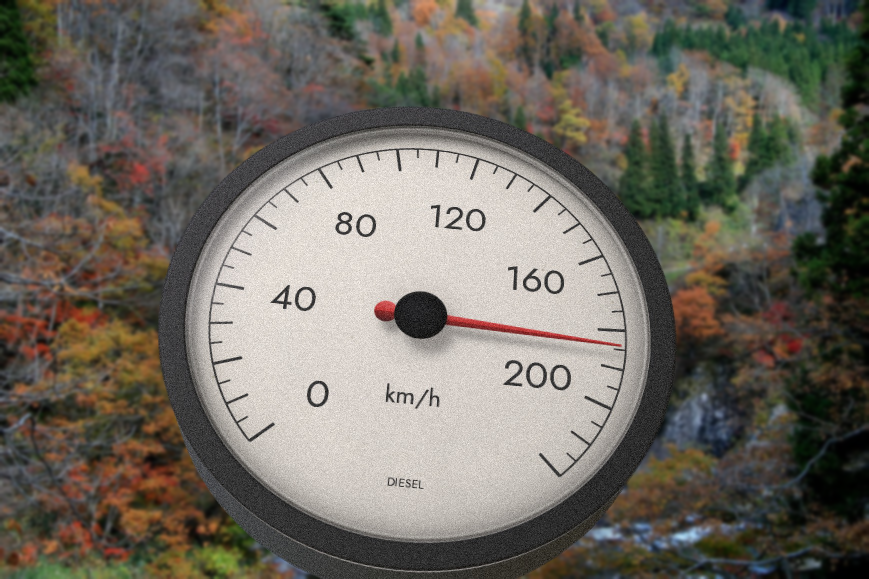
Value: 185km/h
